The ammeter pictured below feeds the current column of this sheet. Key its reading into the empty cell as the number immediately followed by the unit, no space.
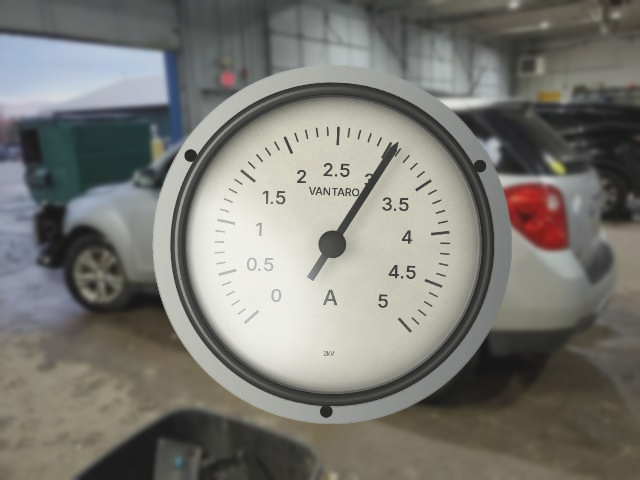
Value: 3.05A
